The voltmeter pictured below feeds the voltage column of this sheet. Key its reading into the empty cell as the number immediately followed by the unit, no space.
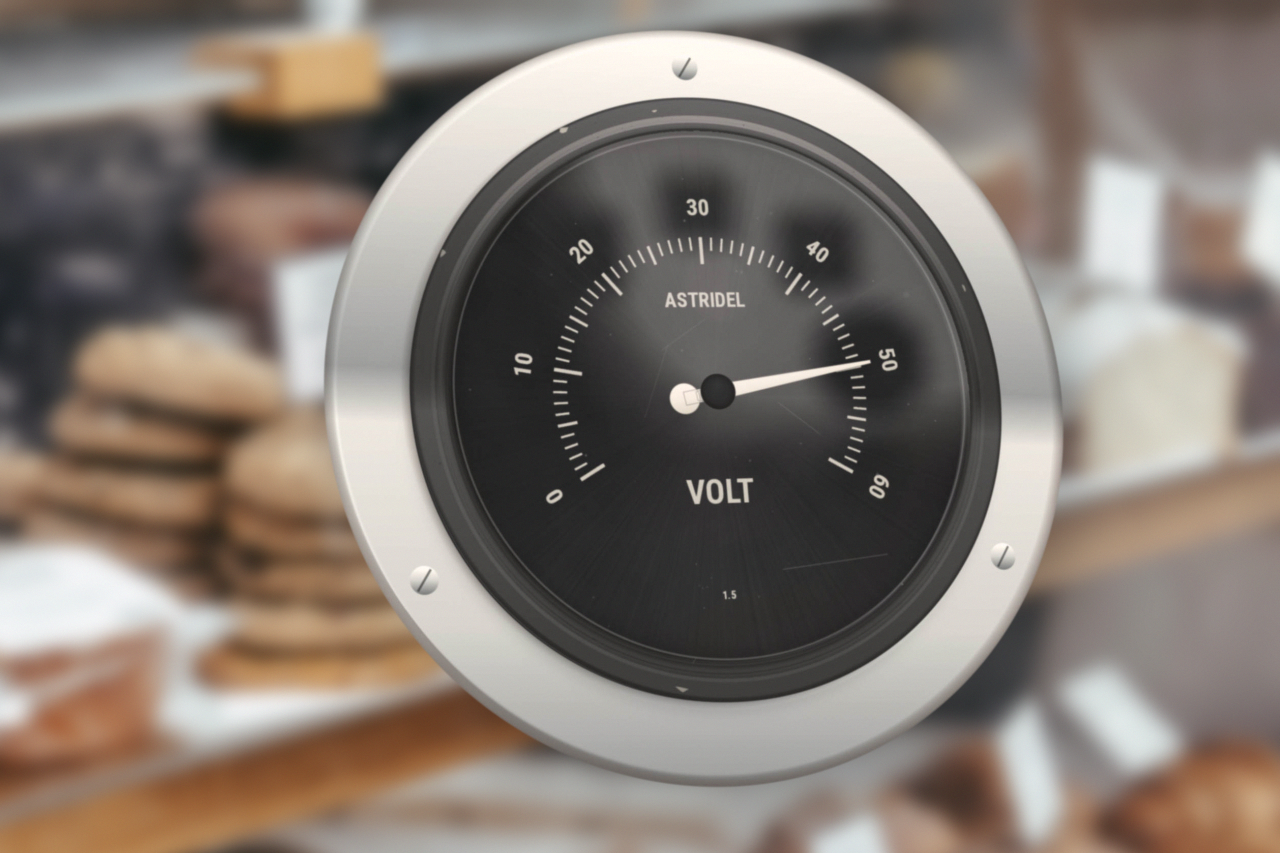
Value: 50V
